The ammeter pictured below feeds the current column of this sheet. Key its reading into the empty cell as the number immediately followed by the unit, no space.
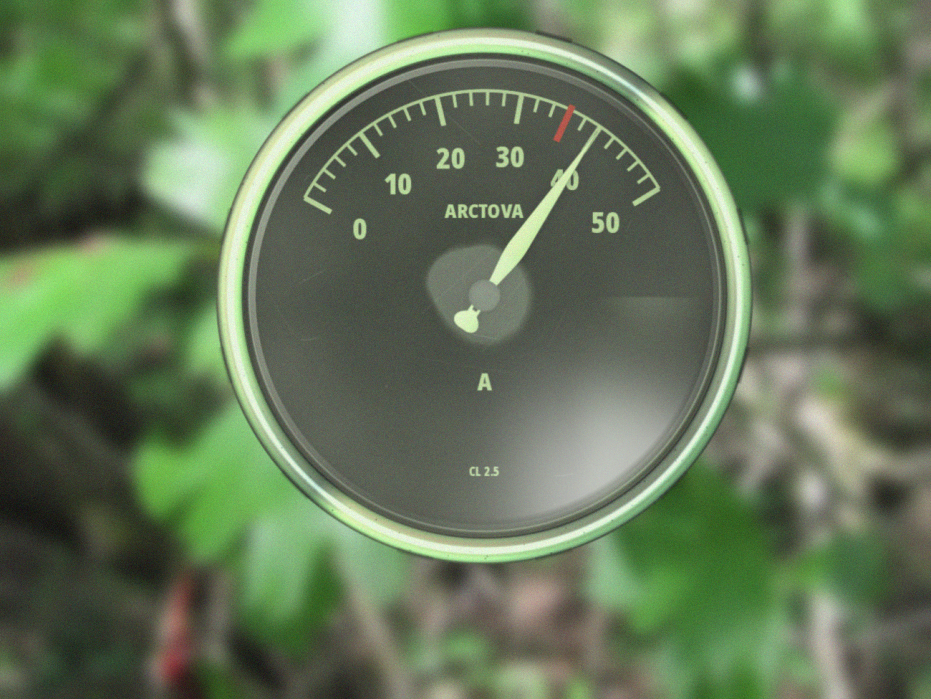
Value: 40A
